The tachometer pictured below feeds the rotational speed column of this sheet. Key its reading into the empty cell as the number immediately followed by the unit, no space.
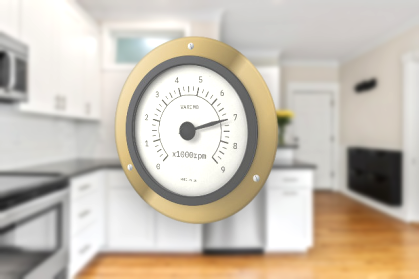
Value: 7000rpm
